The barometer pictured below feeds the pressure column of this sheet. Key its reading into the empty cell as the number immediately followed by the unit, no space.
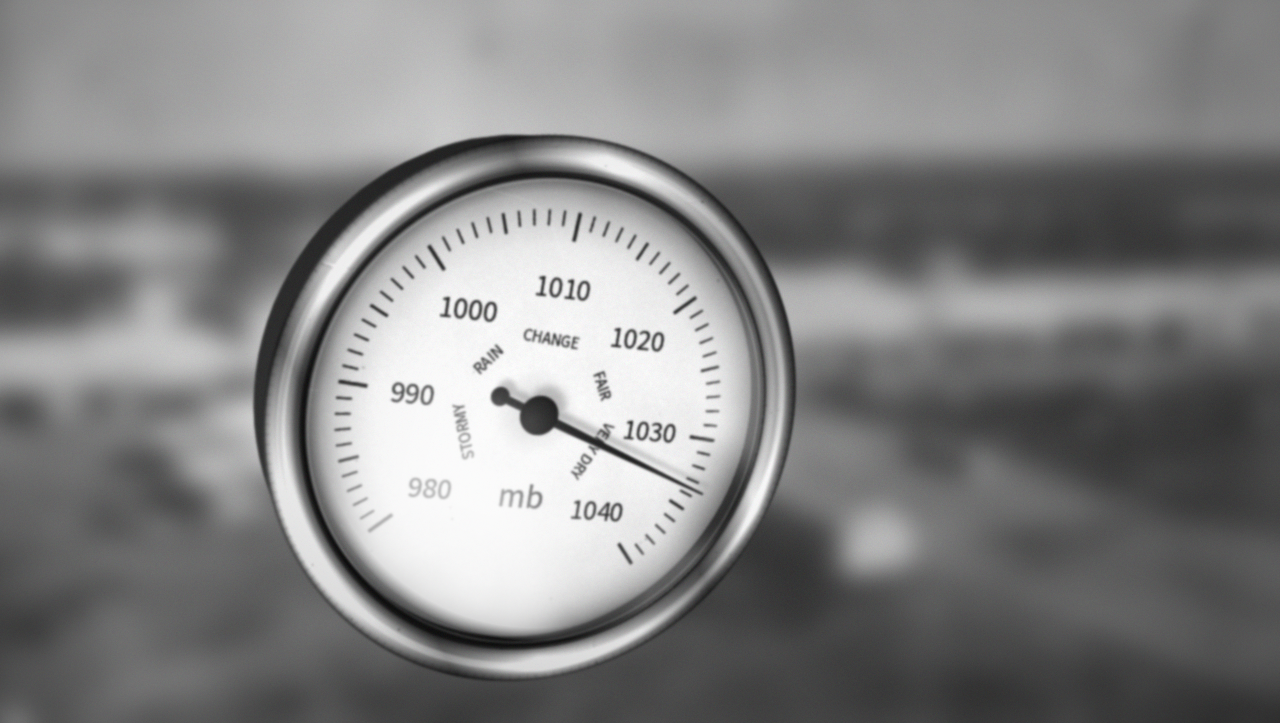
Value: 1033.5mbar
